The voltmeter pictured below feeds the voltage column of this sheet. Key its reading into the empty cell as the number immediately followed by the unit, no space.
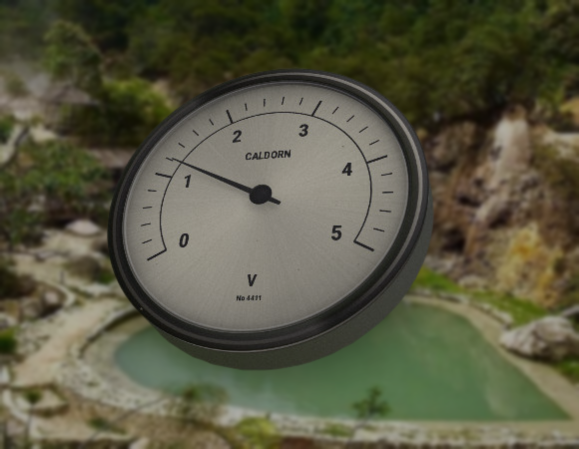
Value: 1.2V
